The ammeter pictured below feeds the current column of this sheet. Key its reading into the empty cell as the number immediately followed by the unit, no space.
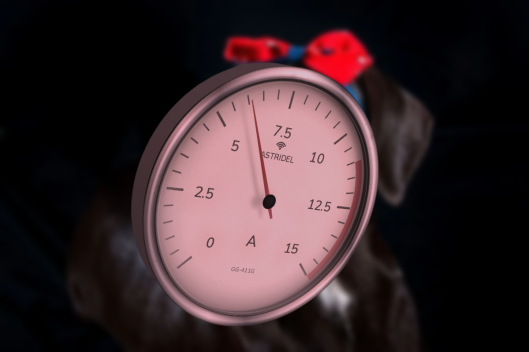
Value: 6A
